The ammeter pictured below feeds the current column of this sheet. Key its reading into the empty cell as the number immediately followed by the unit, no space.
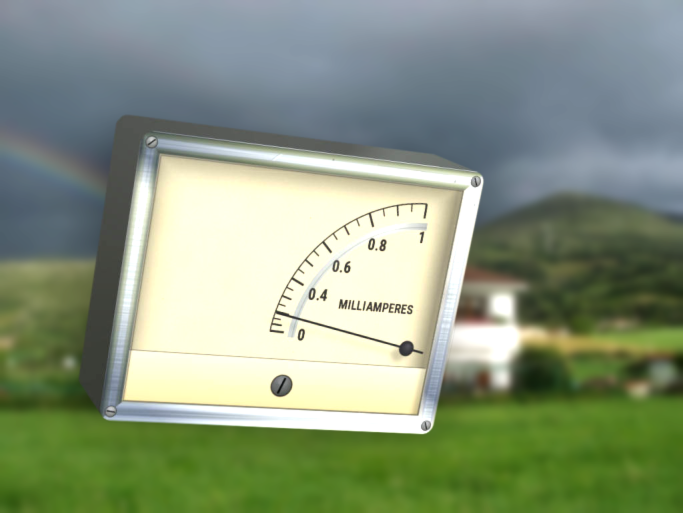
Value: 0.2mA
